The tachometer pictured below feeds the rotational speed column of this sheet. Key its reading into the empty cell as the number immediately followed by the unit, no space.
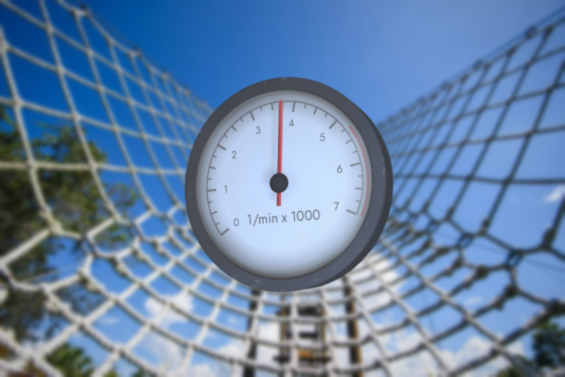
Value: 3750rpm
